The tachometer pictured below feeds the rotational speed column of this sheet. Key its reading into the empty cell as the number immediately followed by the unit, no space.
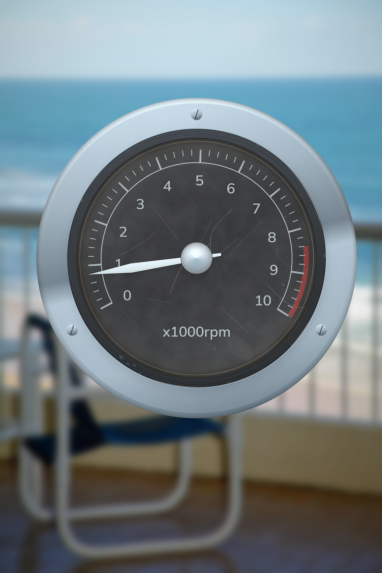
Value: 800rpm
